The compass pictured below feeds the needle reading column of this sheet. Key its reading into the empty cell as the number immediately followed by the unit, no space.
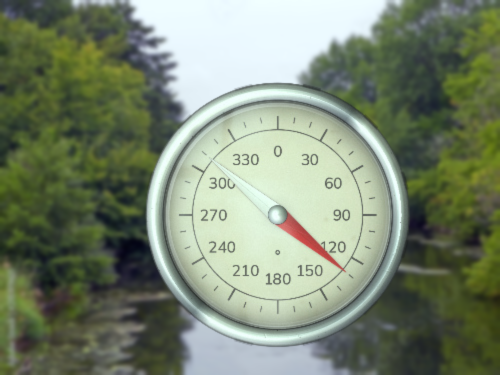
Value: 130°
